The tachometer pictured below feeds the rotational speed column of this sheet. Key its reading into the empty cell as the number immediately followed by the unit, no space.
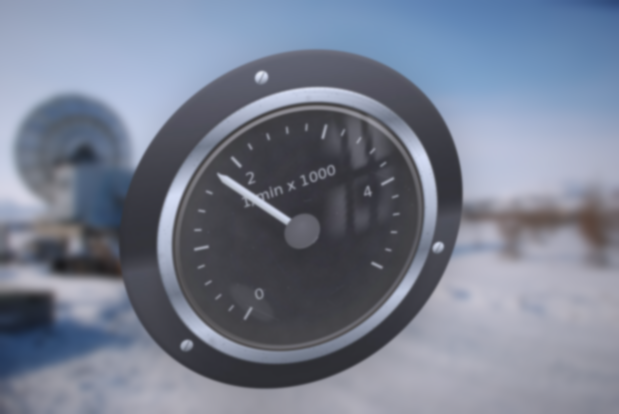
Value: 1800rpm
